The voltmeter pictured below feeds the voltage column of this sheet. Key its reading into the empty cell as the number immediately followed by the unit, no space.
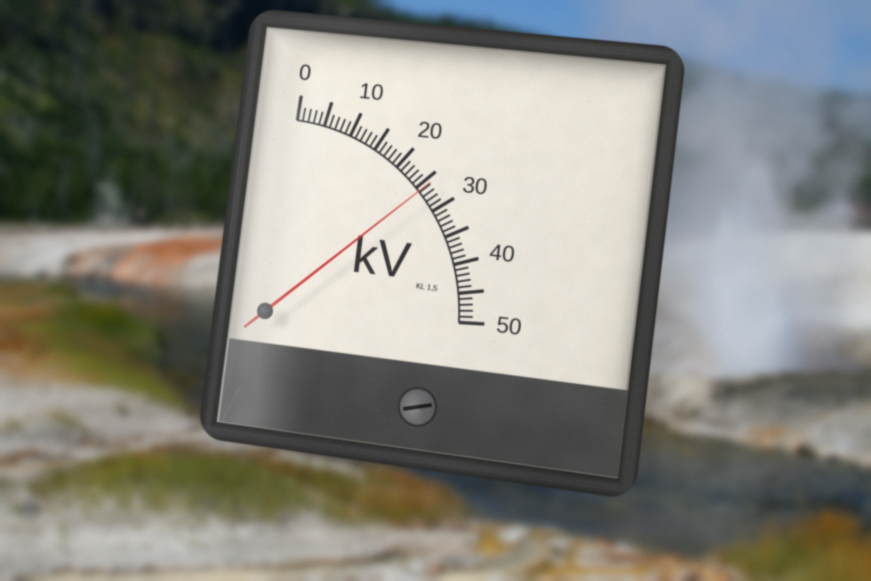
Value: 26kV
